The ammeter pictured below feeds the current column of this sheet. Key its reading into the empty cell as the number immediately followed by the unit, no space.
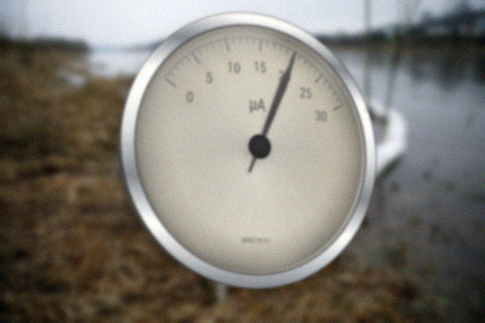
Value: 20µA
